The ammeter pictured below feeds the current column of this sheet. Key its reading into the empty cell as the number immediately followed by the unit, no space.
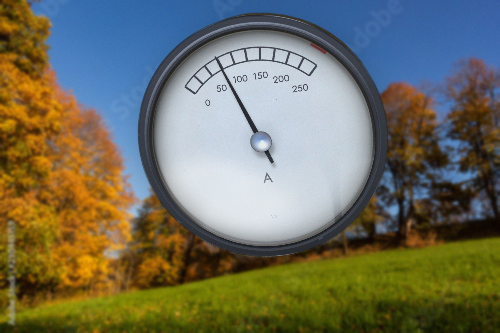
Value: 75A
